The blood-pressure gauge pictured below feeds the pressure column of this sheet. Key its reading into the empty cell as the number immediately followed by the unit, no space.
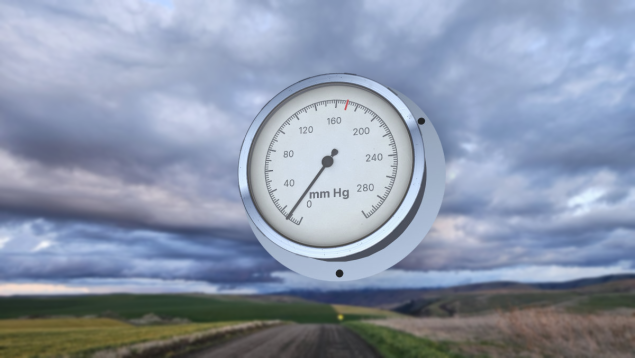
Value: 10mmHg
